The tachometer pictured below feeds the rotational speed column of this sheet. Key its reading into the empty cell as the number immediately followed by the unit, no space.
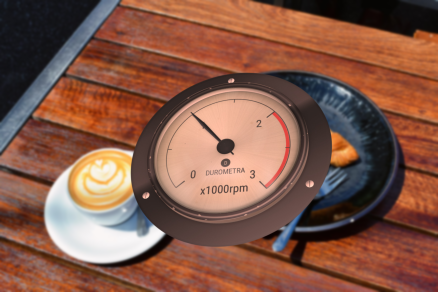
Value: 1000rpm
